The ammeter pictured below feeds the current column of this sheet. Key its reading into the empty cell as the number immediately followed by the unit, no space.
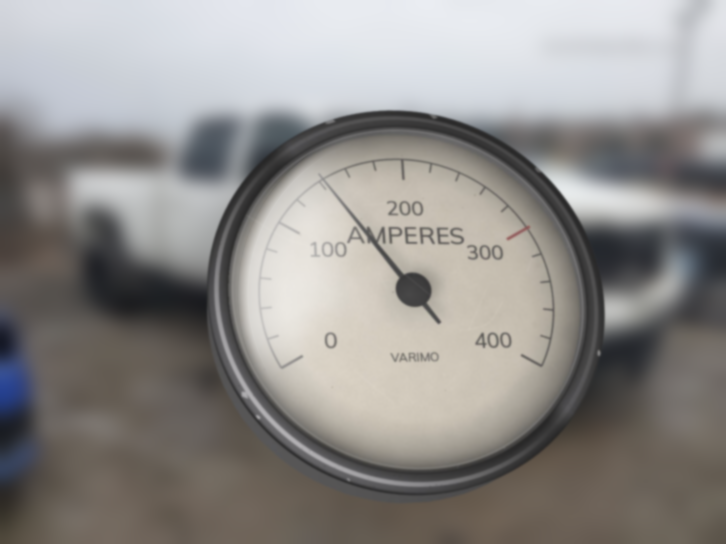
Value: 140A
